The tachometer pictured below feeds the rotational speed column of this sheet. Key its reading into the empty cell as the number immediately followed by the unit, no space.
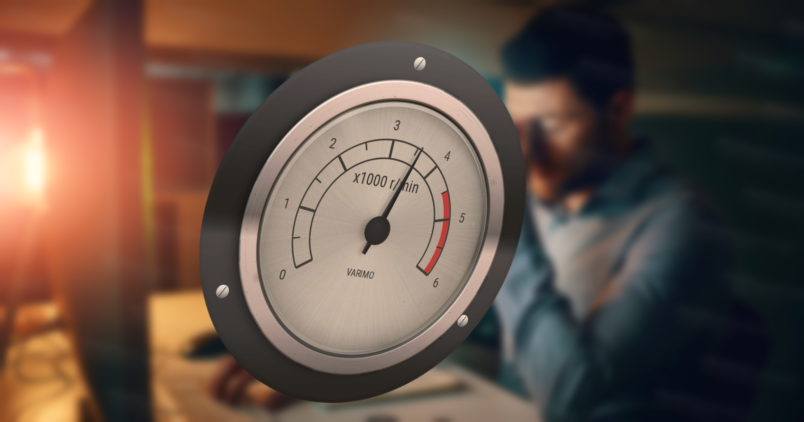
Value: 3500rpm
